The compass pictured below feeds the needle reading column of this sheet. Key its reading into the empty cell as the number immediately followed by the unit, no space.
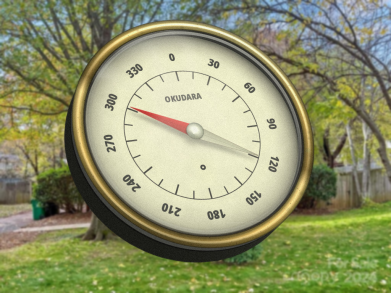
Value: 300°
